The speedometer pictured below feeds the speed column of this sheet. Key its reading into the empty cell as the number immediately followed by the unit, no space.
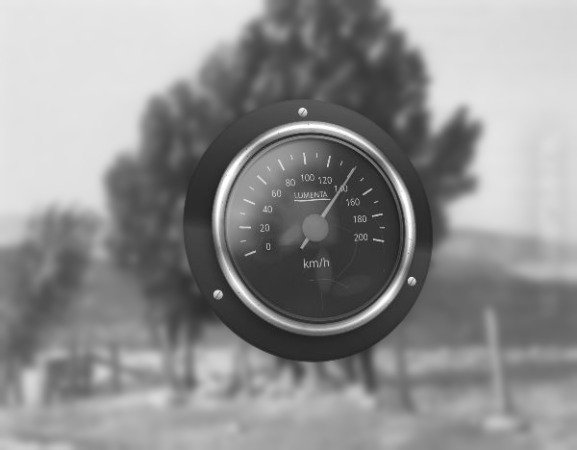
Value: 140km/h
